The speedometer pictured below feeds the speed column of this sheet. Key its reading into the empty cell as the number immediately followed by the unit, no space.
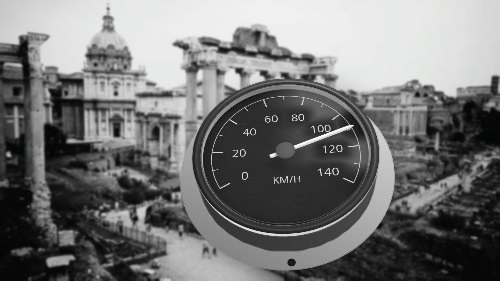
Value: 110km/h
